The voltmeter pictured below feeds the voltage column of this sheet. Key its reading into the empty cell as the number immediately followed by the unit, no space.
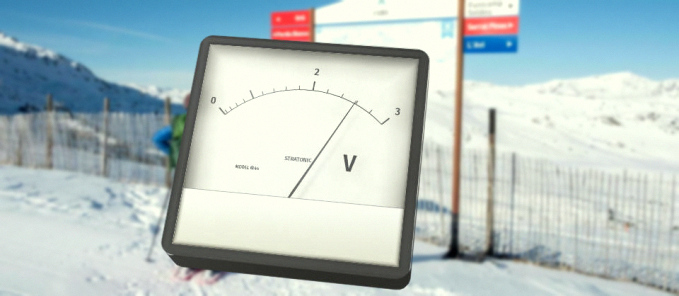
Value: 2.6V
